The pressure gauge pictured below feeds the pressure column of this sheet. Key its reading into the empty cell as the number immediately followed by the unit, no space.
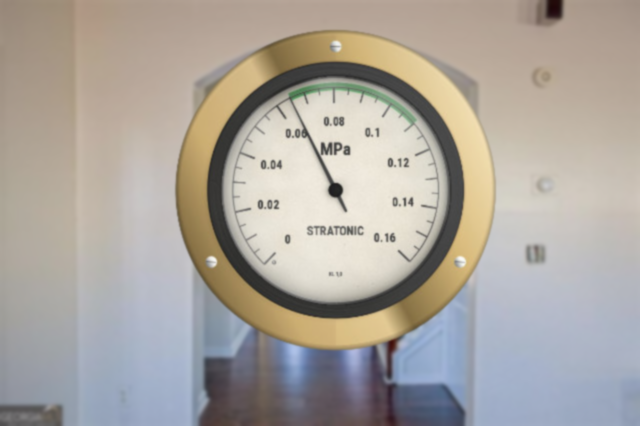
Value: 0.065MPa
